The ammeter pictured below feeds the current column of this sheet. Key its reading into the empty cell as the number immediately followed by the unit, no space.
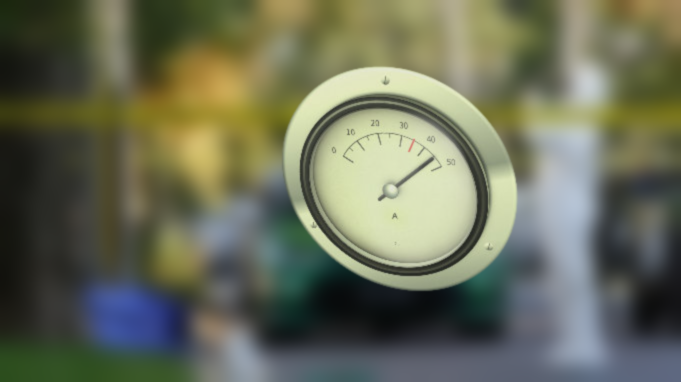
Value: 45A
